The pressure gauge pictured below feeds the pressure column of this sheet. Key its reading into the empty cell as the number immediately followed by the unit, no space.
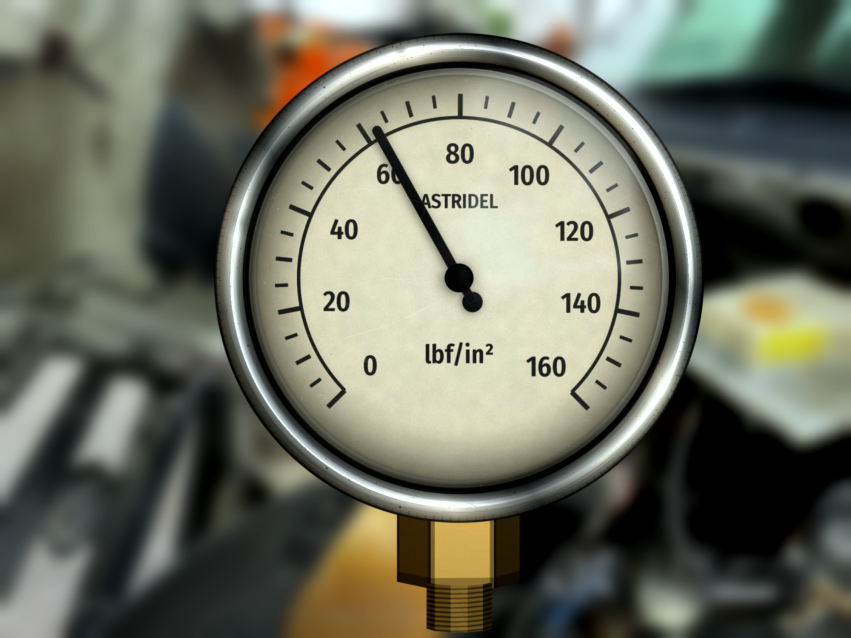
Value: 62.5psi
